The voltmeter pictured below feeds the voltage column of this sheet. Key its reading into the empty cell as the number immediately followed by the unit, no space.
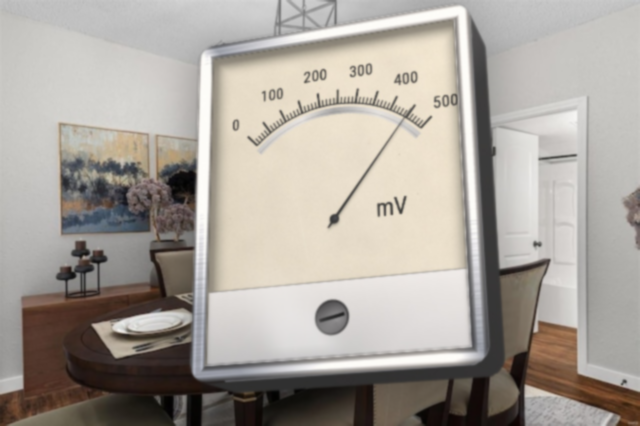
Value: 450mV
